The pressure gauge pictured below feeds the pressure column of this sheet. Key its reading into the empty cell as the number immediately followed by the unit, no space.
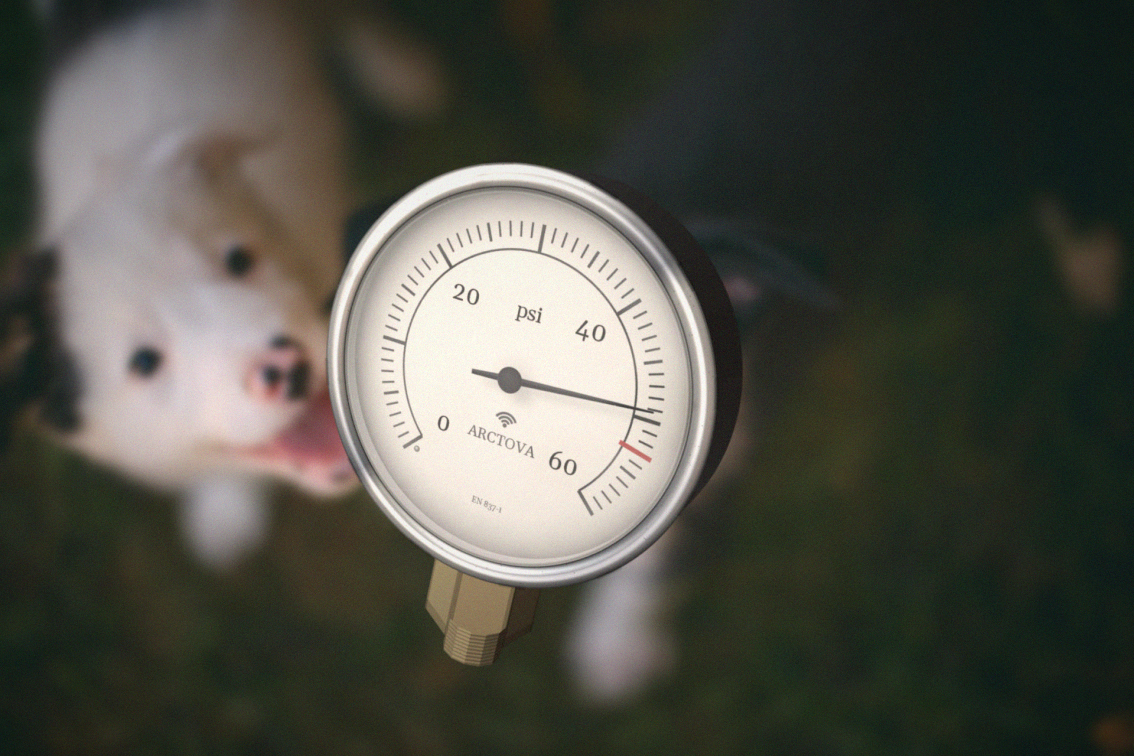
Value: 49psi
